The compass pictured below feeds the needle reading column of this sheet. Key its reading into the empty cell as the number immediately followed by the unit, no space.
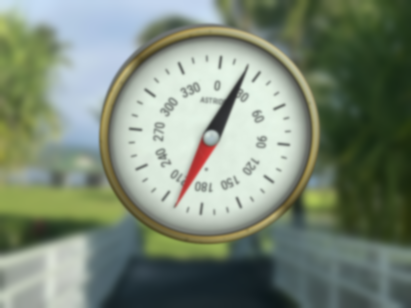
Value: 200°
